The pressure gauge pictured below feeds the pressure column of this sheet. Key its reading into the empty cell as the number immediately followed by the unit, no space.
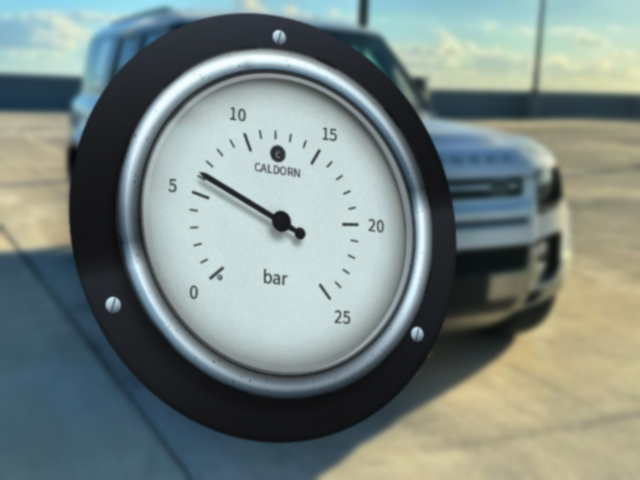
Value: 6bar
